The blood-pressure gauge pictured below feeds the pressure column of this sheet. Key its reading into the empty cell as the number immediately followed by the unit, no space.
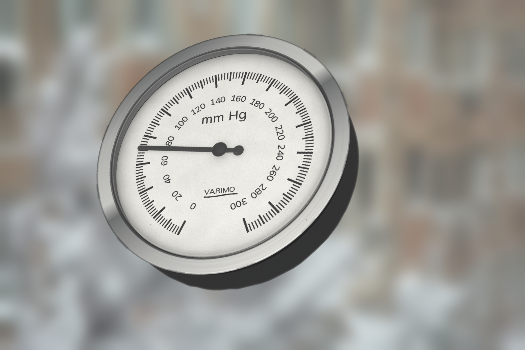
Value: 70mmHg
